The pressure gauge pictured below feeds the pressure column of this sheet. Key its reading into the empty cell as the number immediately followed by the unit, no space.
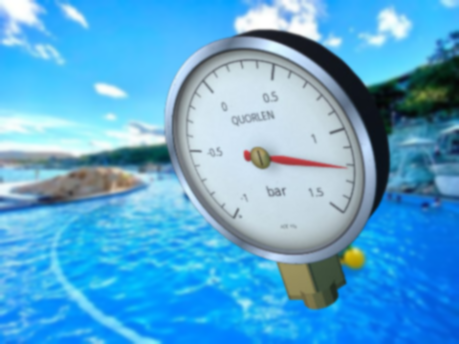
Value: 1.2bar
